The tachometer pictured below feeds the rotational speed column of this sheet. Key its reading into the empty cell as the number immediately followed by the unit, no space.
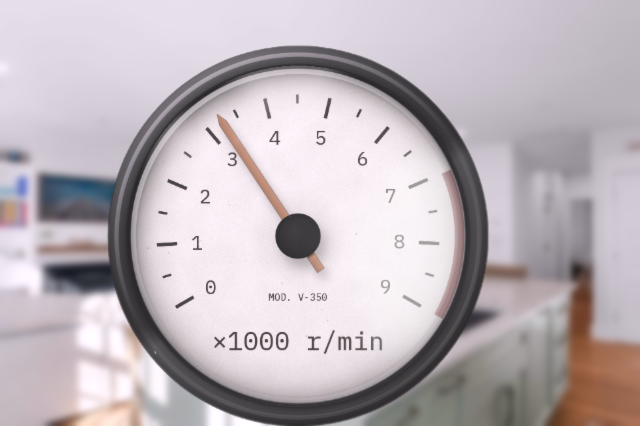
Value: 3250rpm
